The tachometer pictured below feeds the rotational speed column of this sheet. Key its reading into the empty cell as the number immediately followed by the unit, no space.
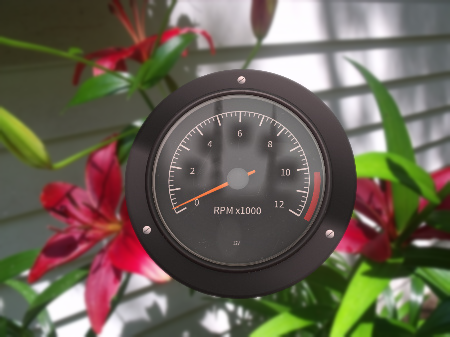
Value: 200rpm
